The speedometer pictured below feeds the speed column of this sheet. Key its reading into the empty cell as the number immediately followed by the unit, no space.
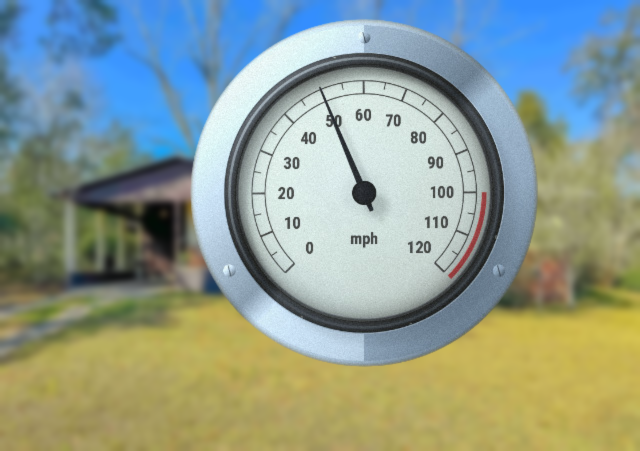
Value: 50mph
